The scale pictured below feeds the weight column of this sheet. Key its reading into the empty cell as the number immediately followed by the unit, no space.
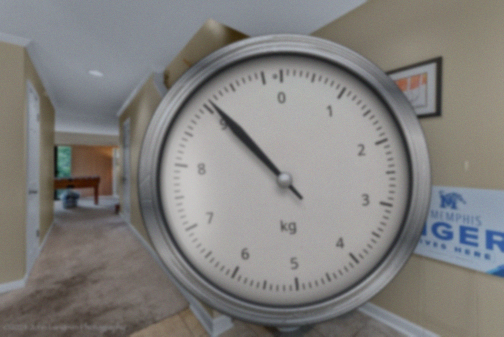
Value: 9.1kg
